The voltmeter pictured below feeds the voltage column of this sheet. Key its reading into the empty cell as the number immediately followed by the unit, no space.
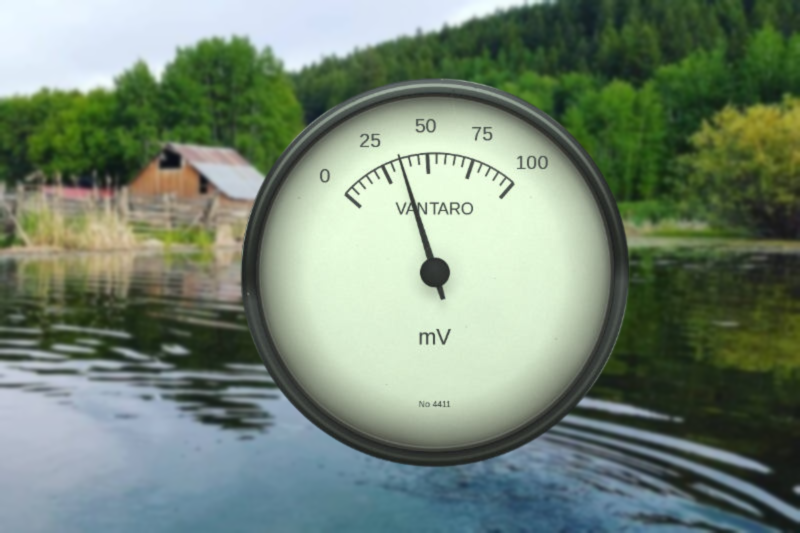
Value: 35mV
